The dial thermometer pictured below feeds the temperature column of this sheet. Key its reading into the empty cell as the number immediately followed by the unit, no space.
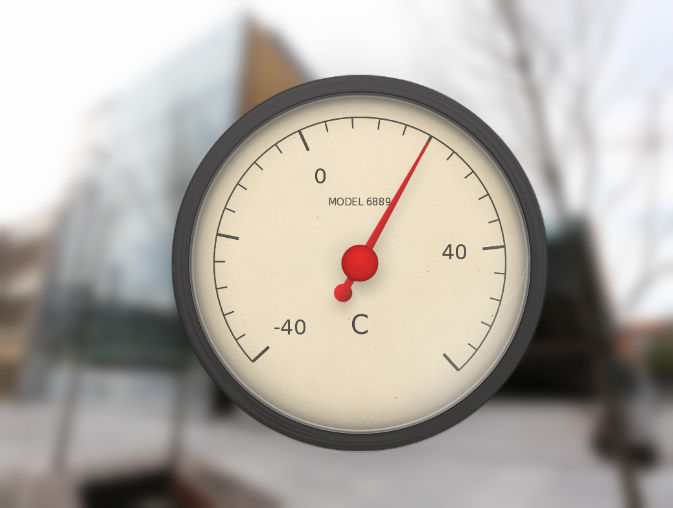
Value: 20°C
